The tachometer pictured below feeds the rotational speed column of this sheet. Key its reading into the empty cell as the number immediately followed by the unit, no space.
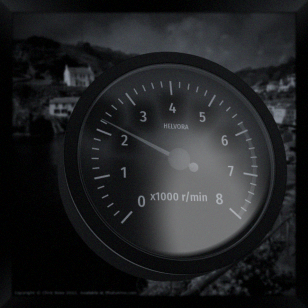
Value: 2200rpm
